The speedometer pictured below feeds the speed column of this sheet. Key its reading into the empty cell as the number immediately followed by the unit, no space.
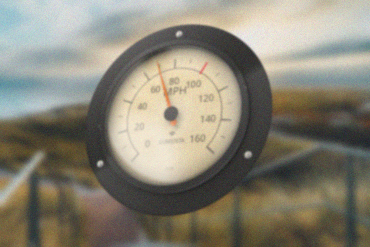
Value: 70mph
